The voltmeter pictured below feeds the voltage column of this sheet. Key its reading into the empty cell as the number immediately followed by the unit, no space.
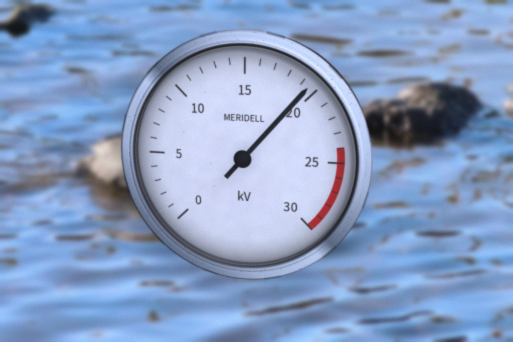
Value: 19.5kV
